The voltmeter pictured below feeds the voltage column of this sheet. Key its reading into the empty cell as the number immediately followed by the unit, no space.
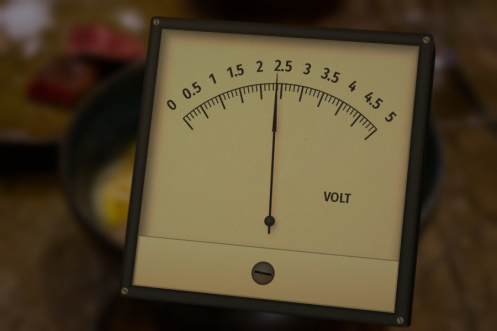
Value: 2.4V
